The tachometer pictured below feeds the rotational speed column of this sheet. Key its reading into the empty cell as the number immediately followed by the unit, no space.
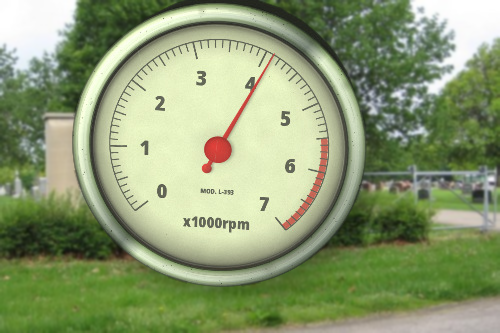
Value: 4100rpm
